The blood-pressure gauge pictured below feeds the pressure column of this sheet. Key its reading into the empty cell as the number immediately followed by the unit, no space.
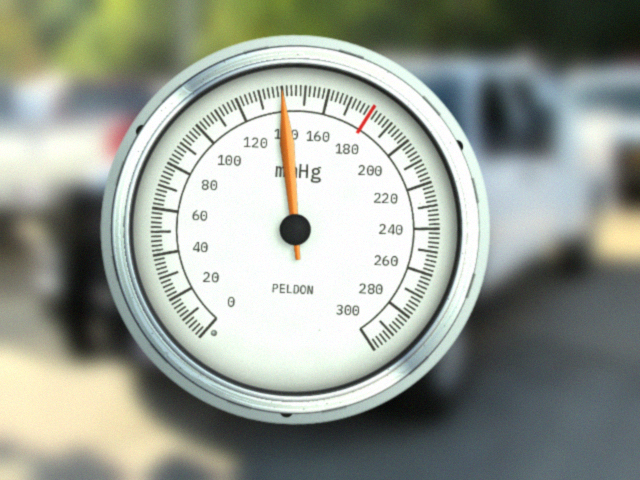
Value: 140mmHg
